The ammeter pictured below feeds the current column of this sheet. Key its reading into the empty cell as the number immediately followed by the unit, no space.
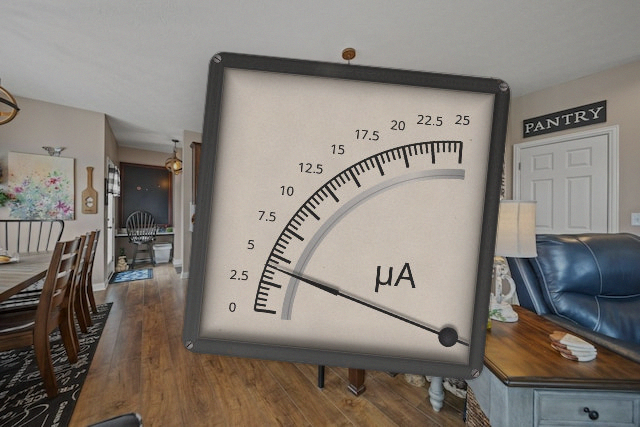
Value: 4µA
